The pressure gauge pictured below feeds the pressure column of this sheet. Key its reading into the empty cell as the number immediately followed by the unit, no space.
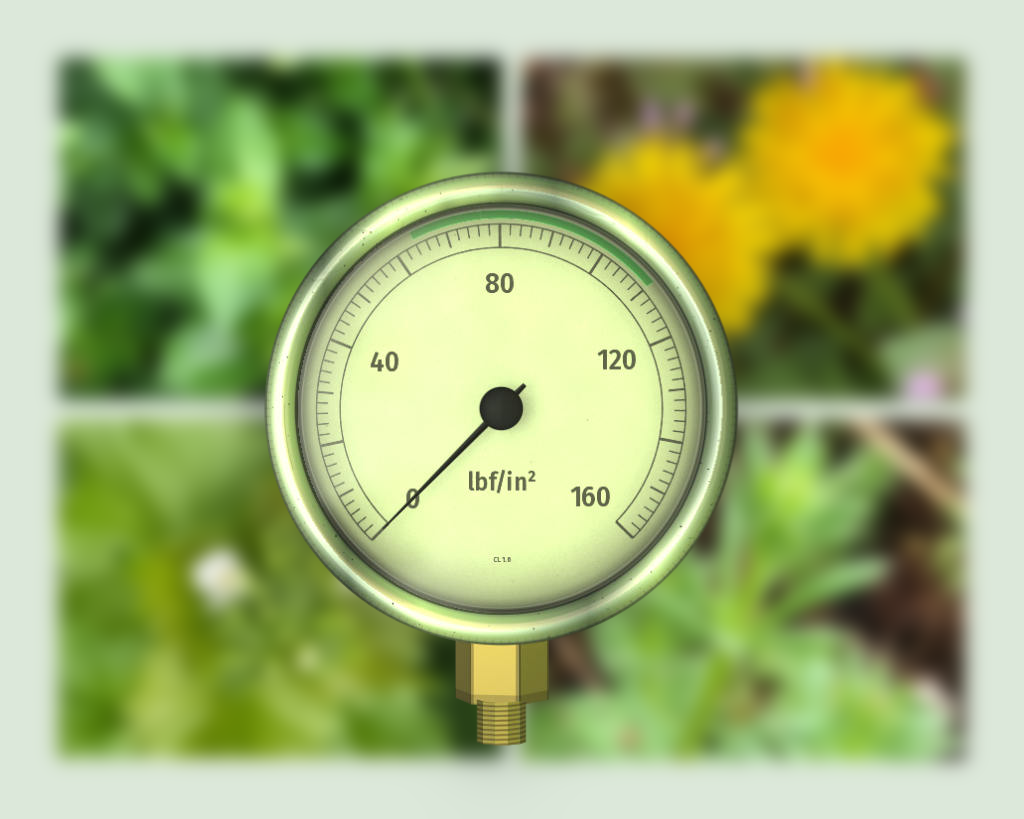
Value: 0psi
